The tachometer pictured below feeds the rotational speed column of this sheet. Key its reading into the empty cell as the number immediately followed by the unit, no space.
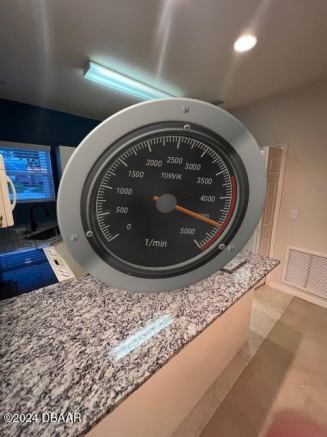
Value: 4500rpm
